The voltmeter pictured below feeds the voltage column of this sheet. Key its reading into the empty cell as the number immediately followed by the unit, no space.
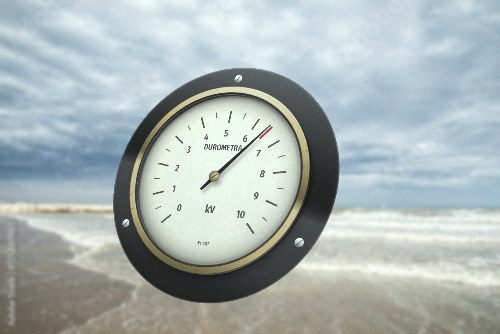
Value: 6.5kV
